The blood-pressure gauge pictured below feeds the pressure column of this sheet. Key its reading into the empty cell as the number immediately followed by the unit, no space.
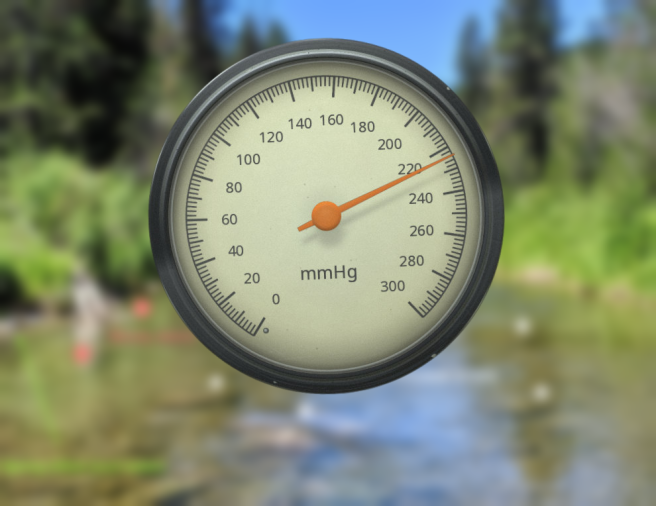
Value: 224mmHg
